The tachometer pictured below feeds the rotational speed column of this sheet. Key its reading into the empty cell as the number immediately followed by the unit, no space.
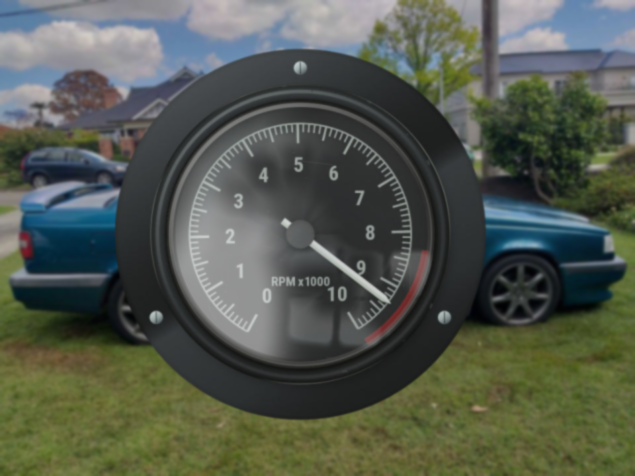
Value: 9300rpm
